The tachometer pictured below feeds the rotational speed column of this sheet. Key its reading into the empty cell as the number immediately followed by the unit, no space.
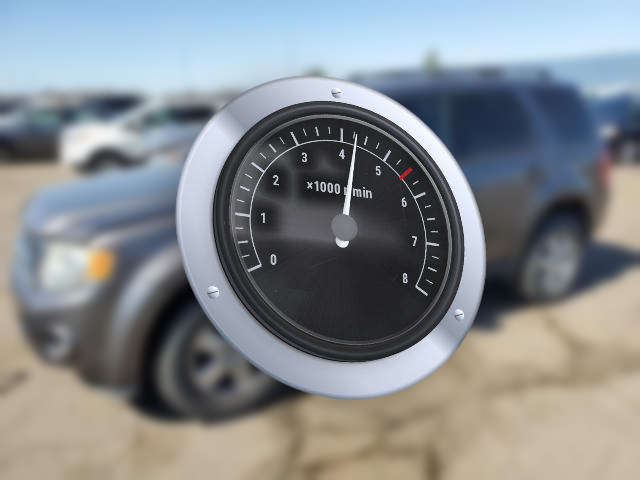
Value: 4250rpm
